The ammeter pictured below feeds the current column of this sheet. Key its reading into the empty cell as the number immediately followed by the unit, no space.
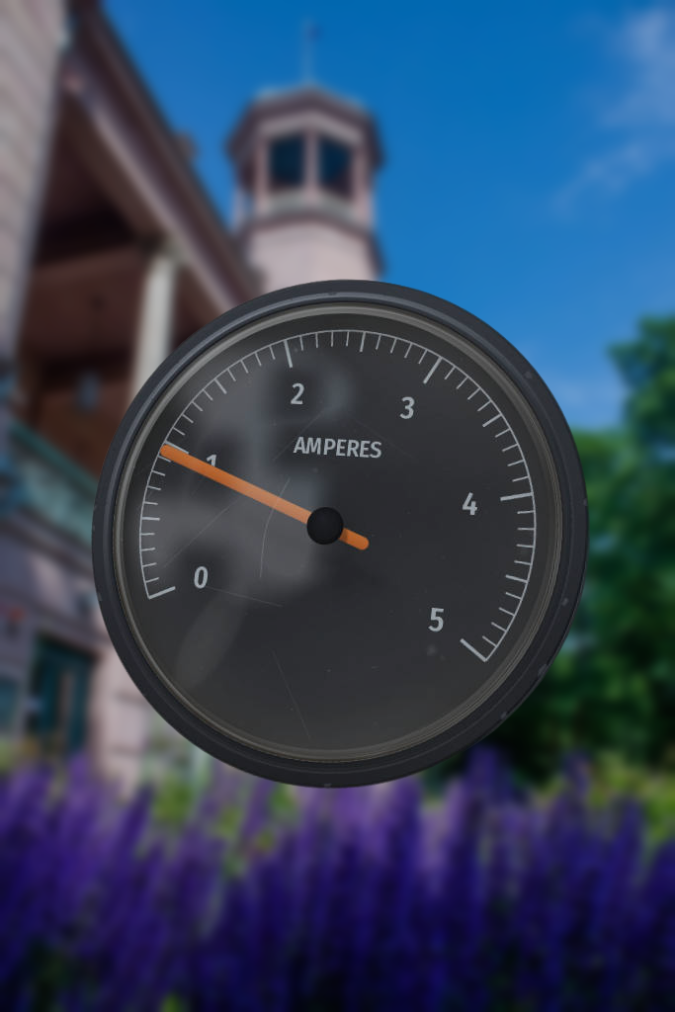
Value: 0.95A
